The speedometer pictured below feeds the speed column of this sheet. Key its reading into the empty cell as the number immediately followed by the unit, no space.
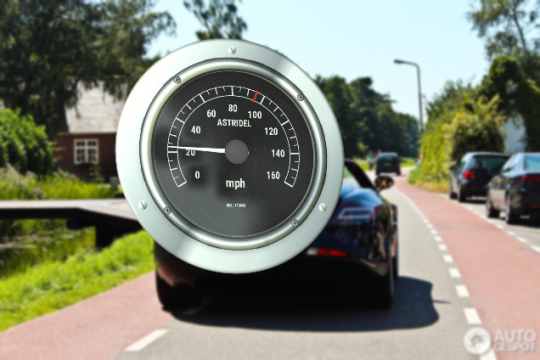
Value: 22.5mph
